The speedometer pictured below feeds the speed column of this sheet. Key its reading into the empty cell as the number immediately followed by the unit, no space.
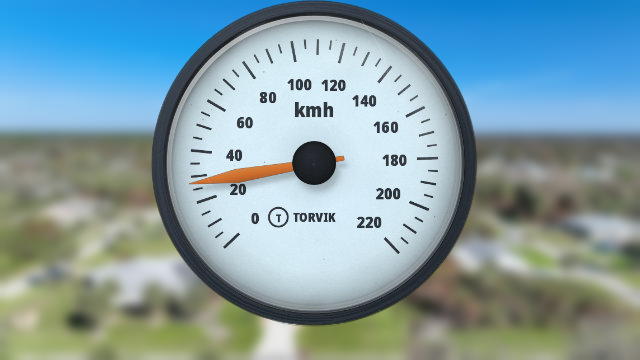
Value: 27.5km/h
